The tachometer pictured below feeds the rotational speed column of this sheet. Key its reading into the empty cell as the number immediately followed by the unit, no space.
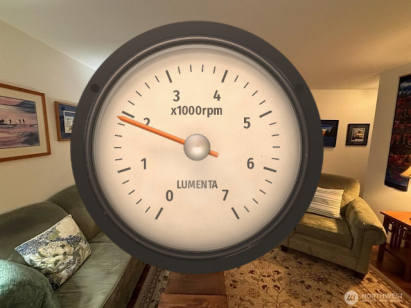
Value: 1900rpm
